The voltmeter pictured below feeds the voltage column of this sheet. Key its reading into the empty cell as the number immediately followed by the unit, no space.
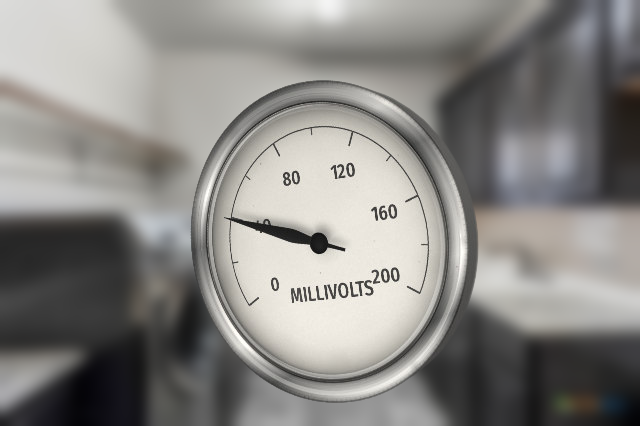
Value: 40mV
